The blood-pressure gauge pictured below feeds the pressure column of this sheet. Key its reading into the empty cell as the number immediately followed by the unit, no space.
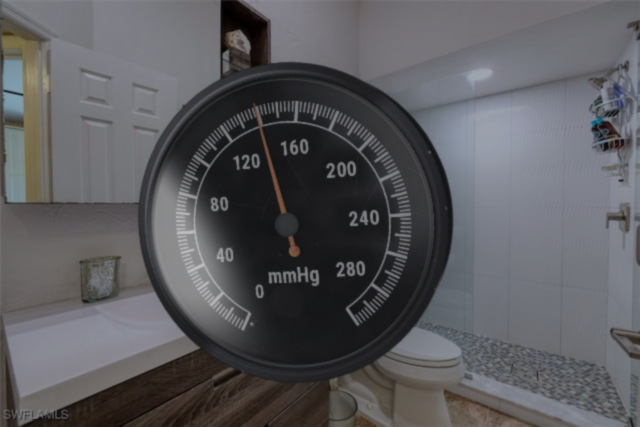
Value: 140mmHg
